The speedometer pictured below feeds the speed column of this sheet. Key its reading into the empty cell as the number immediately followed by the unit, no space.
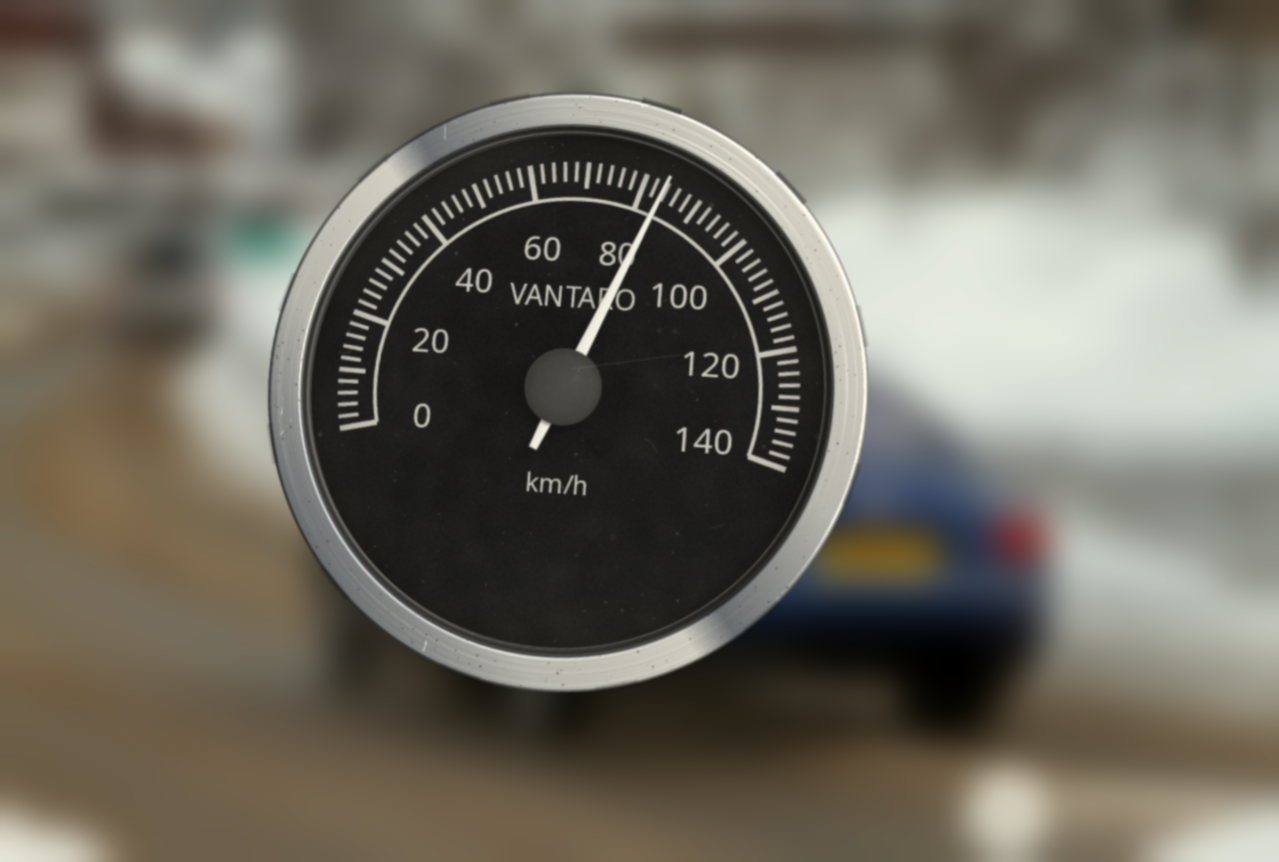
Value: 84km/h
